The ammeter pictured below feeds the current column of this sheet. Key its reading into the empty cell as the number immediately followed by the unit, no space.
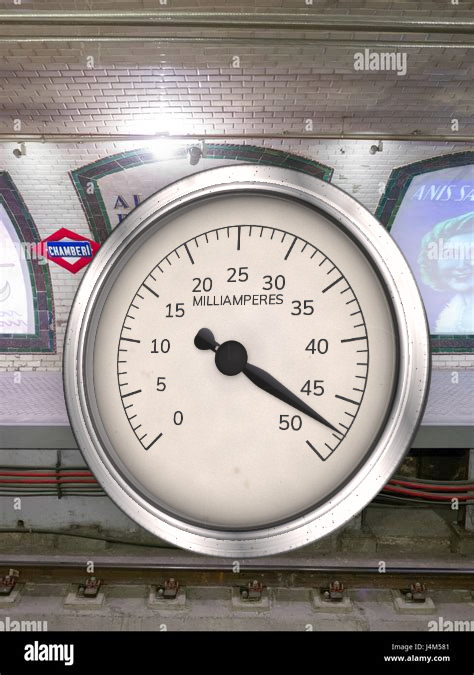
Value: 47.5mA
